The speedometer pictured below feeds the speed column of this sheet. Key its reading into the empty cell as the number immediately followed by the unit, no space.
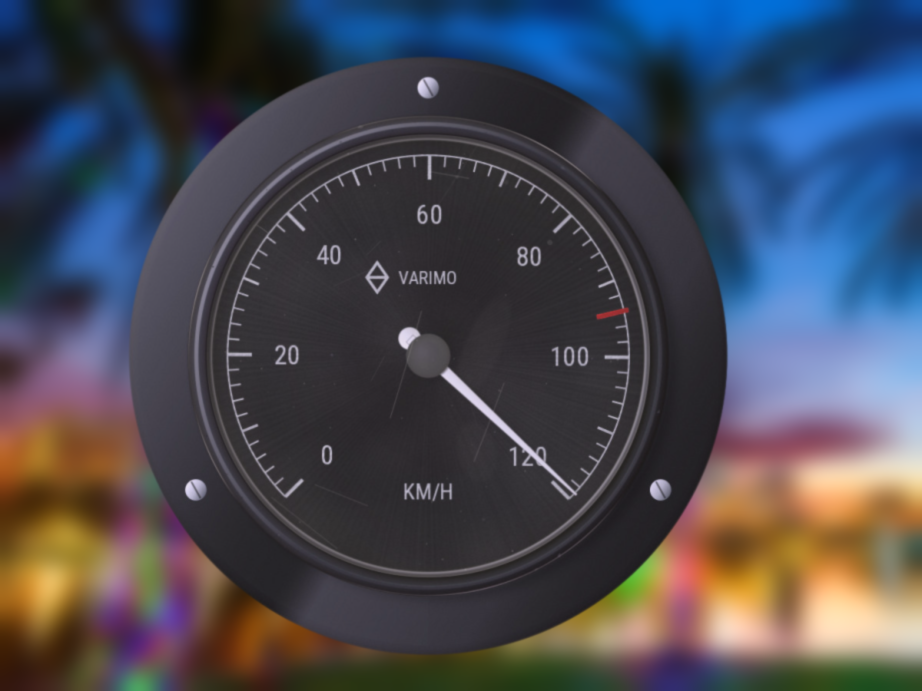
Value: 119km/h
